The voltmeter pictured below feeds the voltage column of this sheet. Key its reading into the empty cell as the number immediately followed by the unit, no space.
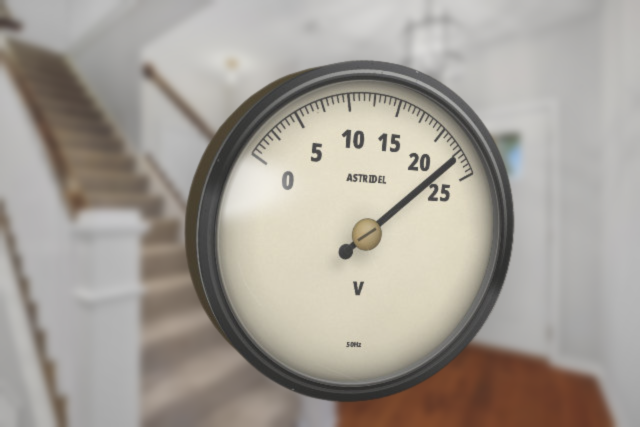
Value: 22.5V
